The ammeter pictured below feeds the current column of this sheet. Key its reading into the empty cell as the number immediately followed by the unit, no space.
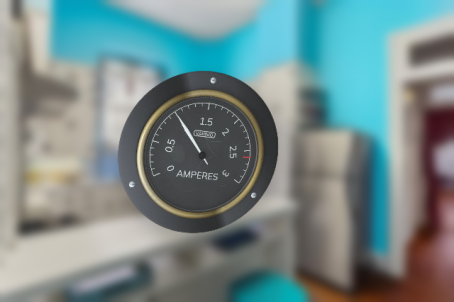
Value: 1A
